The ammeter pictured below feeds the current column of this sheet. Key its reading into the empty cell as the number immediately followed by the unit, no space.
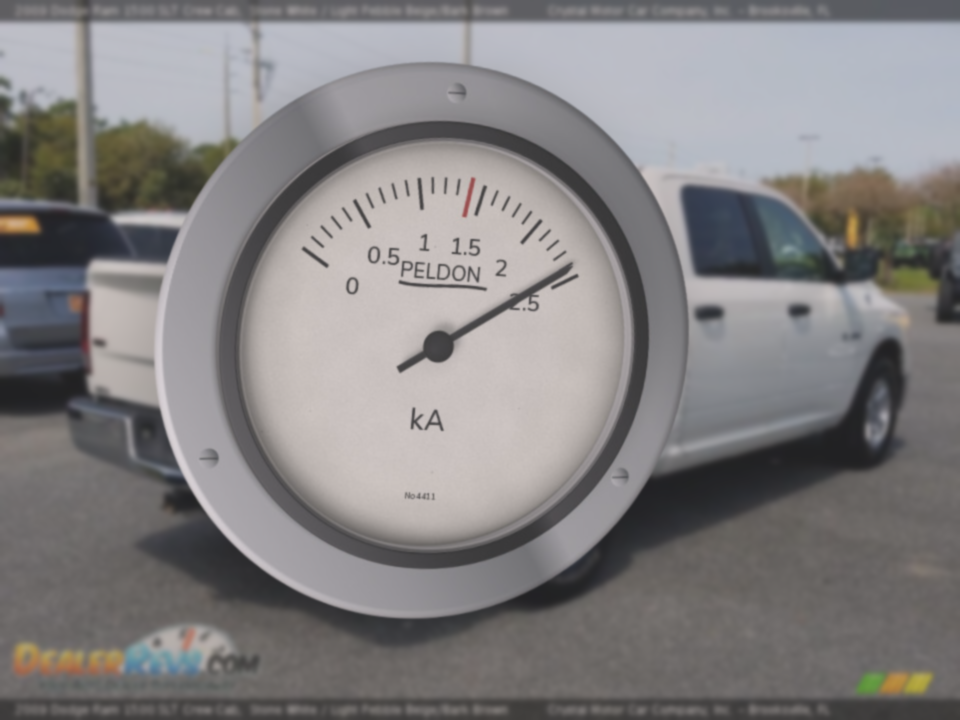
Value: 2.4kA
